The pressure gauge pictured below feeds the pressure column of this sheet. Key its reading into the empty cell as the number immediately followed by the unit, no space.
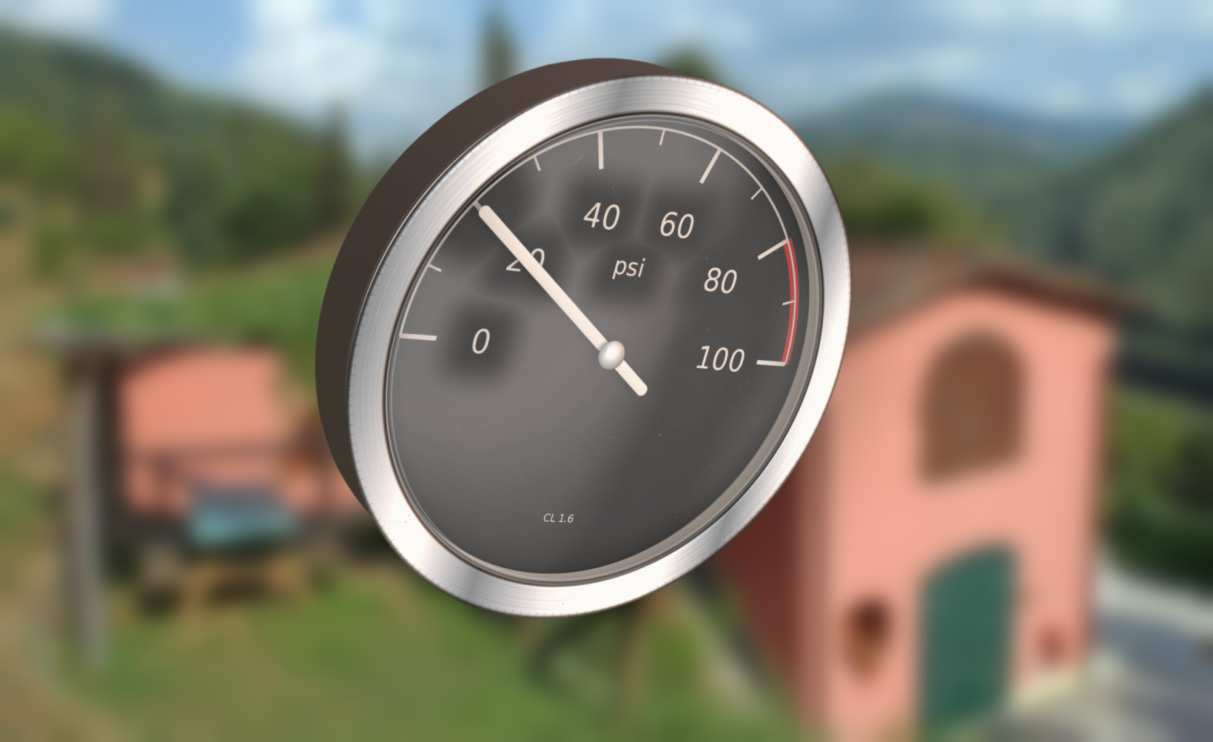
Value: 20psi
